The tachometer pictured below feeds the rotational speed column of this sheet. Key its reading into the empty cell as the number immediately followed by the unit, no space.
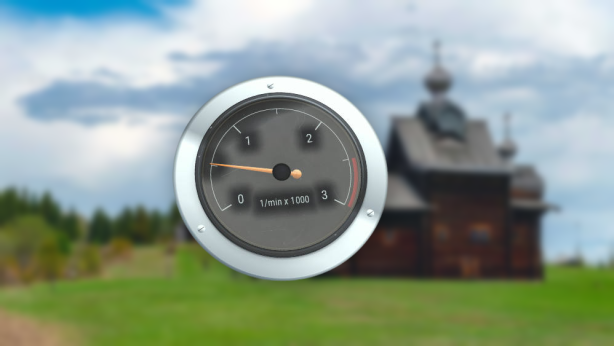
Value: 500rpm
